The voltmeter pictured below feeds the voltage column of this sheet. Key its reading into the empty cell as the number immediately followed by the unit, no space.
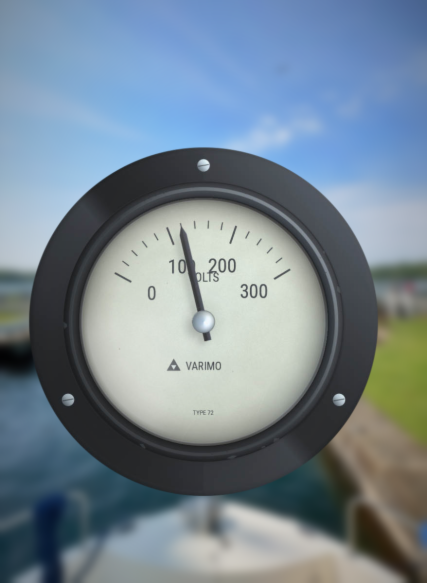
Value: 120V
